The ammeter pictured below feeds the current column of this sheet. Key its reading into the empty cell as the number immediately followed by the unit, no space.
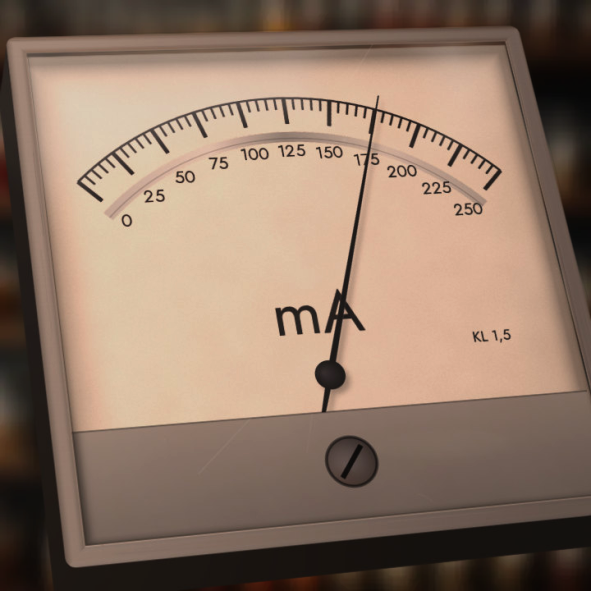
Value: 175mA
